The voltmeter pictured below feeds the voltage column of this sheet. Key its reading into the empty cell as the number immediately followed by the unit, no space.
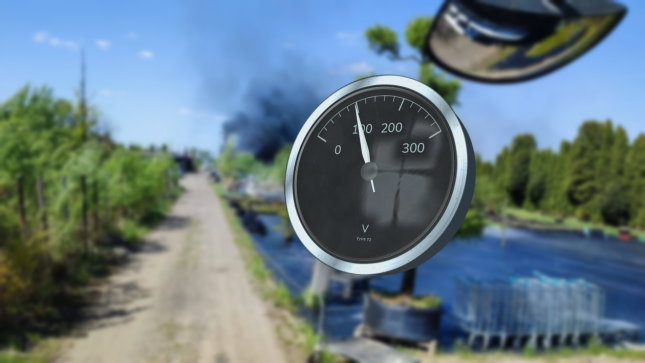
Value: 100V
